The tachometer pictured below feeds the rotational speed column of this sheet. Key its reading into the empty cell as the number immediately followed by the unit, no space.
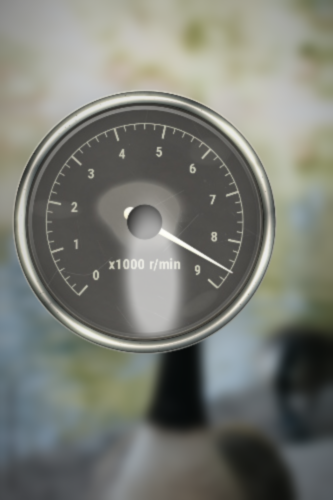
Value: 8600rpm
